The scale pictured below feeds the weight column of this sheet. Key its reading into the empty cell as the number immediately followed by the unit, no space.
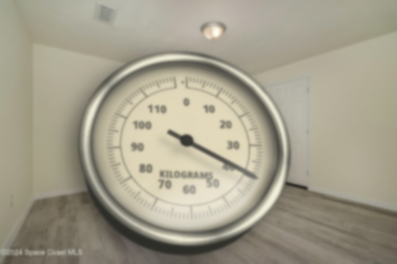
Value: 40kg
